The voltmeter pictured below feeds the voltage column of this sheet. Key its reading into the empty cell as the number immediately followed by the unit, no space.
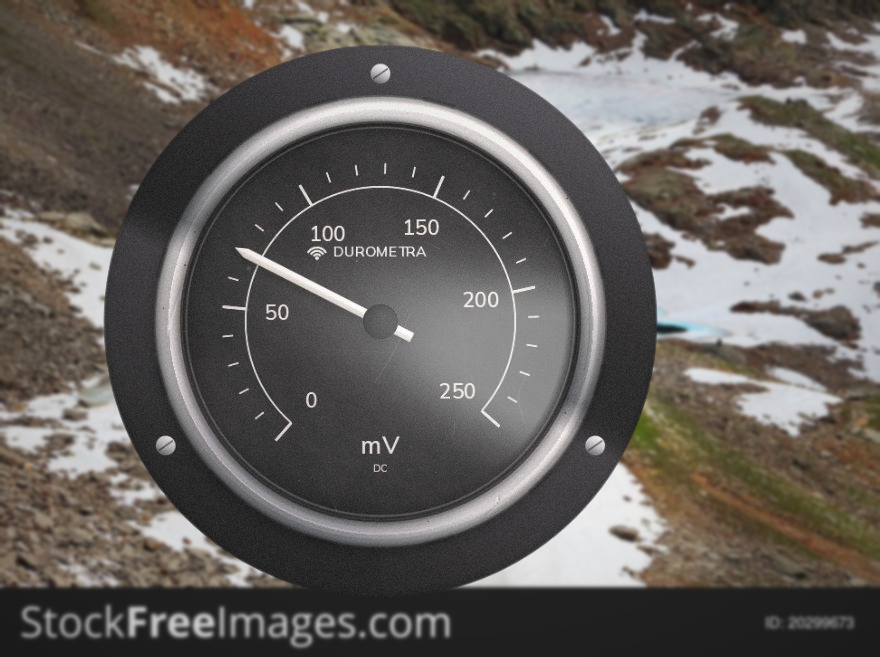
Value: 70mV
